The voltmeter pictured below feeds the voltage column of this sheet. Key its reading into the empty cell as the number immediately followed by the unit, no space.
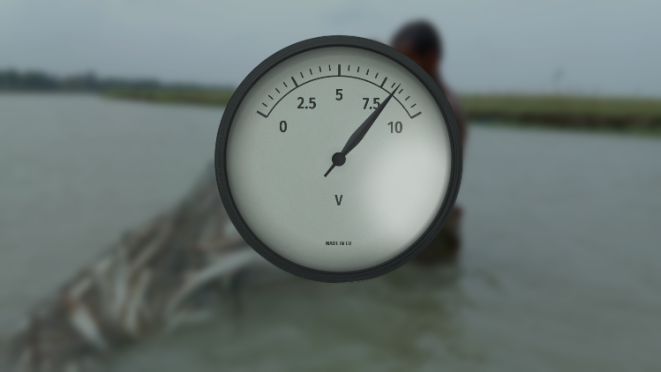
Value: 8.25V
